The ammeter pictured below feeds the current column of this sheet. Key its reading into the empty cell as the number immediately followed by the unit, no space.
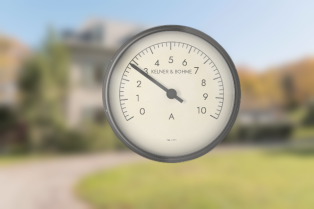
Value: 2.8A
